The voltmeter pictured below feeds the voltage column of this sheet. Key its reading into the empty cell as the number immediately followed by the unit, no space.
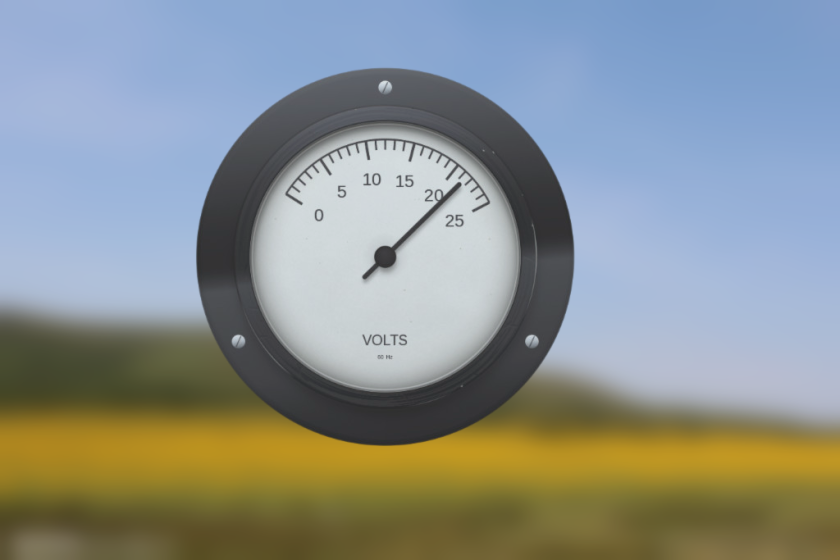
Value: 21.5V
